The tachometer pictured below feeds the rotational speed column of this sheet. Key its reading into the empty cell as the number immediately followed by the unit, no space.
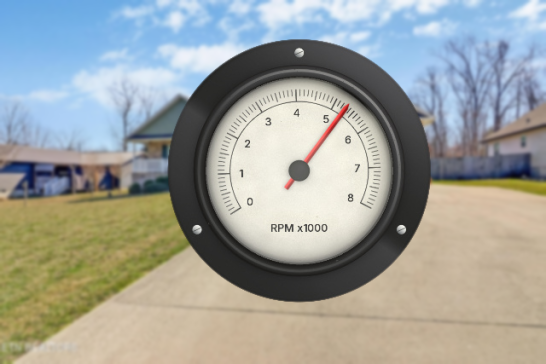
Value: 5300rpm
